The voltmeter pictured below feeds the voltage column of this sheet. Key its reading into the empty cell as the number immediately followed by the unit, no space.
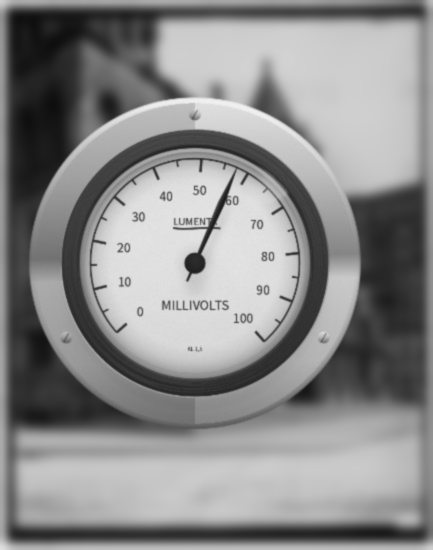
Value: 57.5mV
